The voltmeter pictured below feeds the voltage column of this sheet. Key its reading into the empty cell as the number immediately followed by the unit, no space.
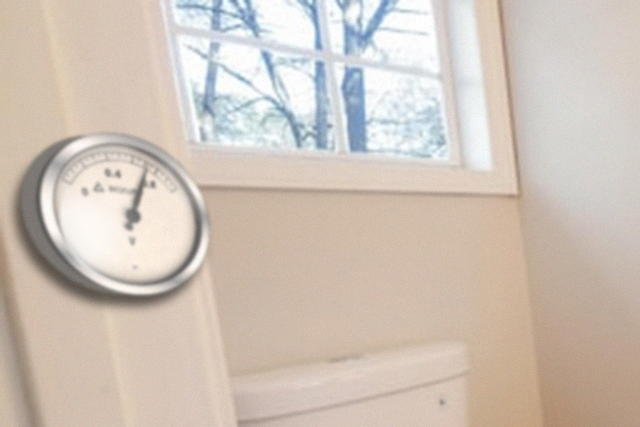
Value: 0.7V
